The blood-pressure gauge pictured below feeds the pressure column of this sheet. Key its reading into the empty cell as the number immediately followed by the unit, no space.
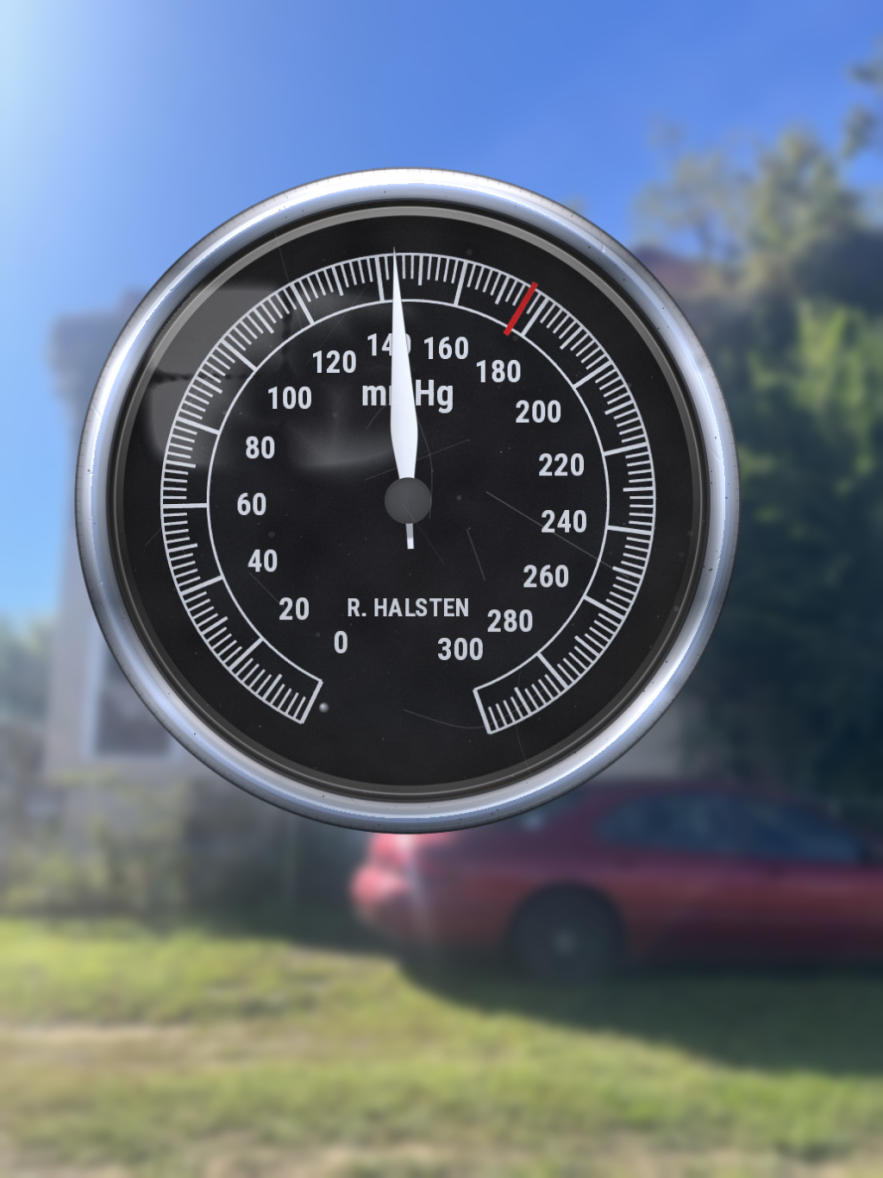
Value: 144mmHg
